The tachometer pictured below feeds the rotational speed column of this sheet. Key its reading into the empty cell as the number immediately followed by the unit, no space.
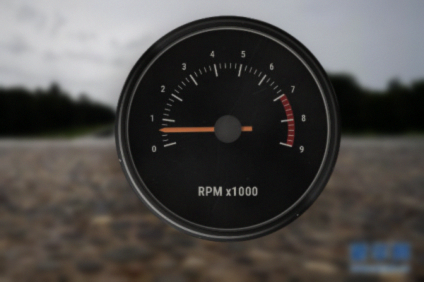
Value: 600rpm
